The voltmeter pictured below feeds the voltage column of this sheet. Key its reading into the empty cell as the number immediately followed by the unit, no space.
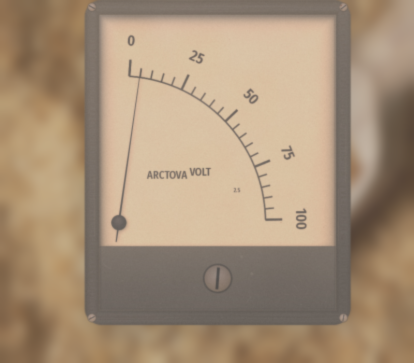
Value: 5V
